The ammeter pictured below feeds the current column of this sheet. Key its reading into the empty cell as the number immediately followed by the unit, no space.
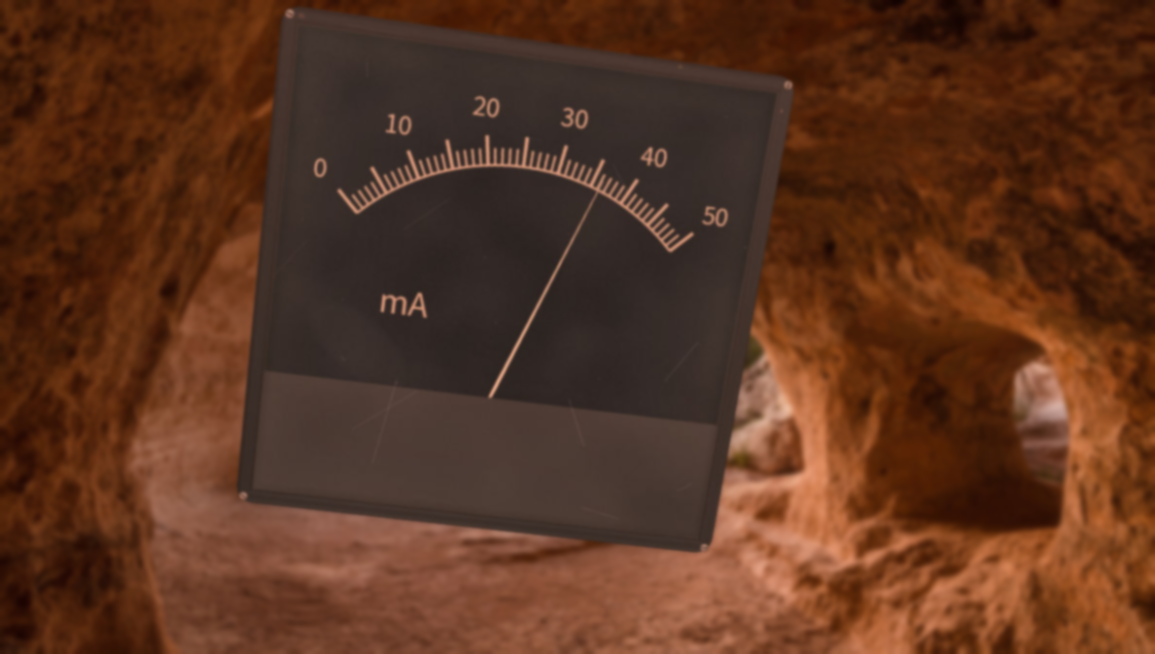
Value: 36mA
